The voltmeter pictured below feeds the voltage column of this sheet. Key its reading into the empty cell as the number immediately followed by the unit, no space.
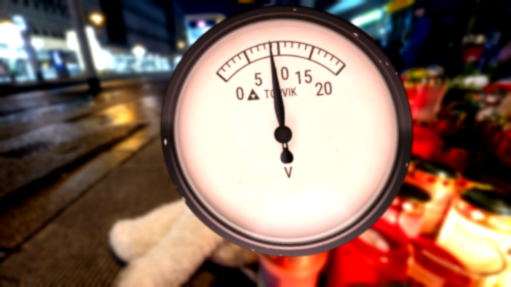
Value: 9V
